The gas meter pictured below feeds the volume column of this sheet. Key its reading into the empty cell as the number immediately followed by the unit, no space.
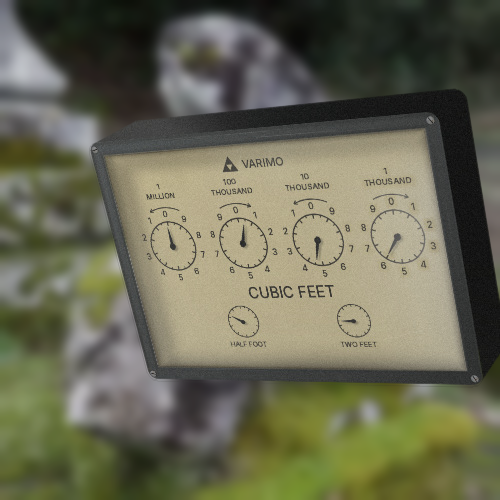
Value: 4600ft³
